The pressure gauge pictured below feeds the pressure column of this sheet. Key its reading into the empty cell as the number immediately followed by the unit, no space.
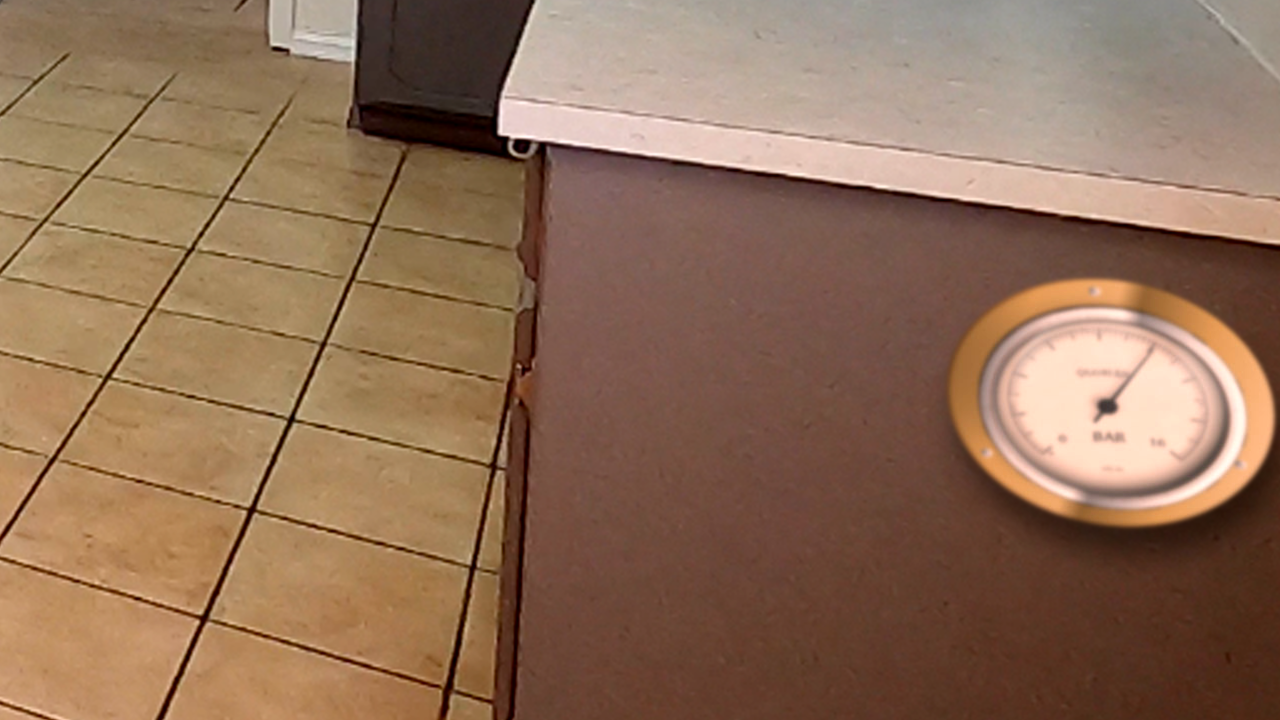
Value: 10bar
